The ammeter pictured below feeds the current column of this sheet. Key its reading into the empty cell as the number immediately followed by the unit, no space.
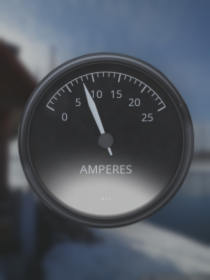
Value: 8A
